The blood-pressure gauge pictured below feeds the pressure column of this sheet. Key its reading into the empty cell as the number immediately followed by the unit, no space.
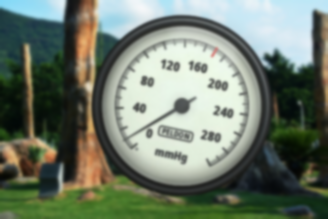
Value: 10mmHg
